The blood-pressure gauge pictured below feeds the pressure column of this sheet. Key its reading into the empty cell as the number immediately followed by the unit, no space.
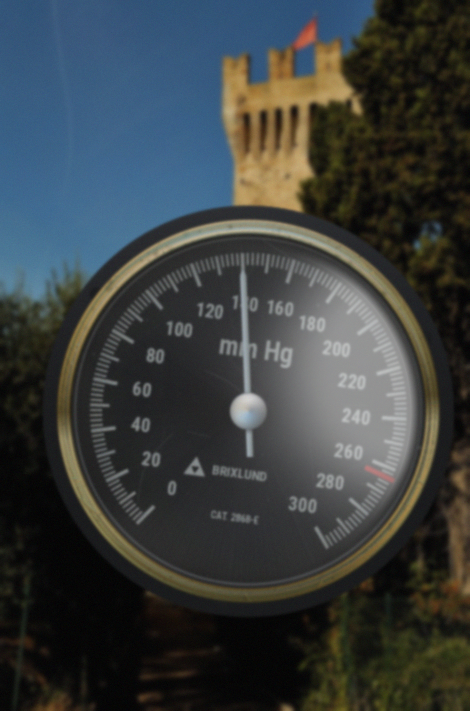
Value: 140mmHg
